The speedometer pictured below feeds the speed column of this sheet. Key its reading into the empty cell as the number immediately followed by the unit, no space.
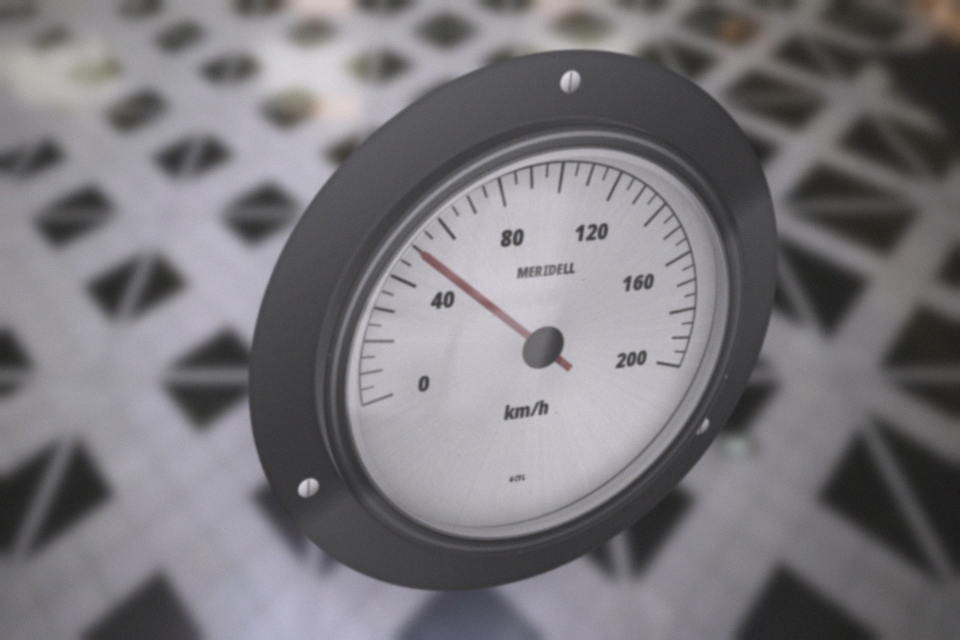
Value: 50km/h
